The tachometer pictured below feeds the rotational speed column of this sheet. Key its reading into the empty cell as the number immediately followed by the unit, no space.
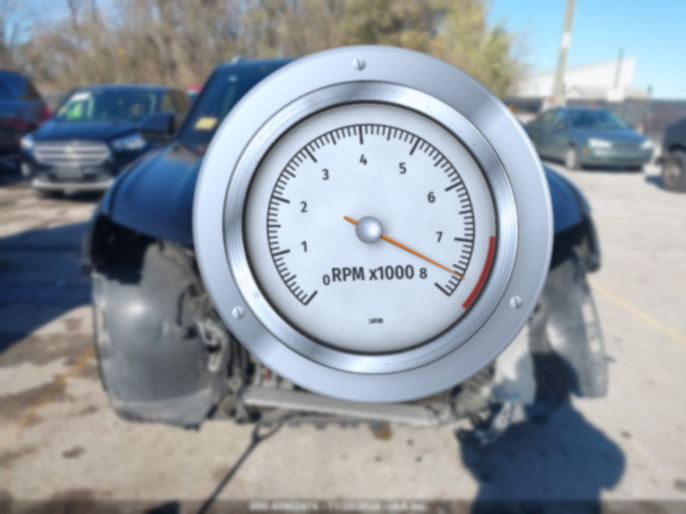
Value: 7600rpm
